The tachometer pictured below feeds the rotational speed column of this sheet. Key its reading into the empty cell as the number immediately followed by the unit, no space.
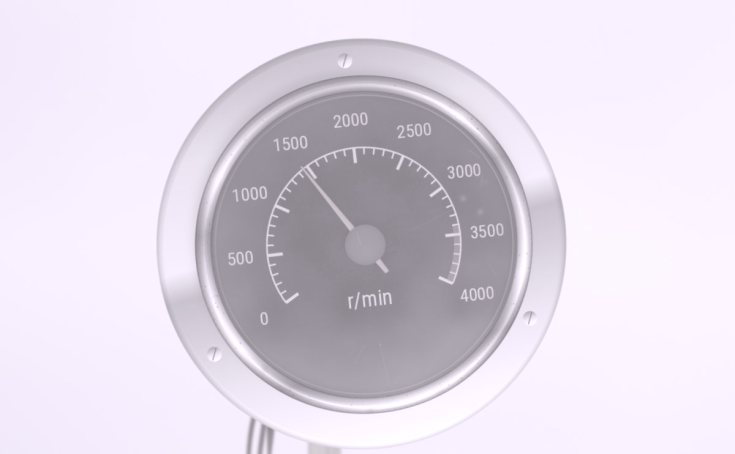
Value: 1450rpm
